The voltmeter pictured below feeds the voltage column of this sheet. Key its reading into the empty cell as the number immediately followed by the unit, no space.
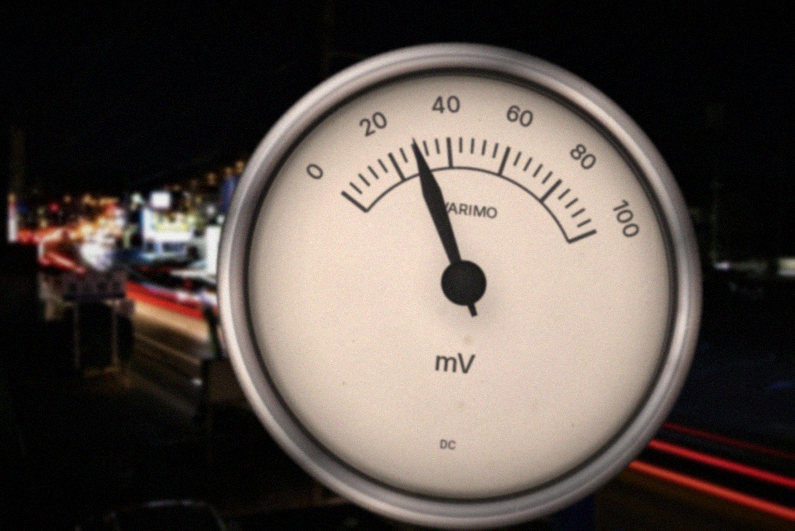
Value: 28mV
